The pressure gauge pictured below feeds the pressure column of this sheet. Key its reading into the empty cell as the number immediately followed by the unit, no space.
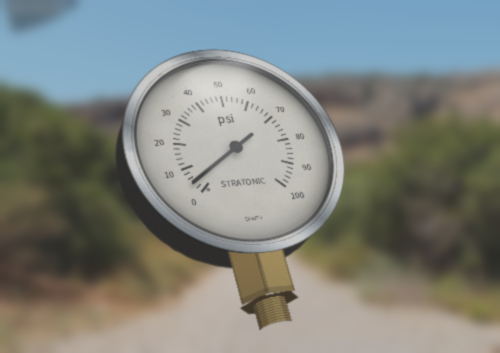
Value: 4psi
